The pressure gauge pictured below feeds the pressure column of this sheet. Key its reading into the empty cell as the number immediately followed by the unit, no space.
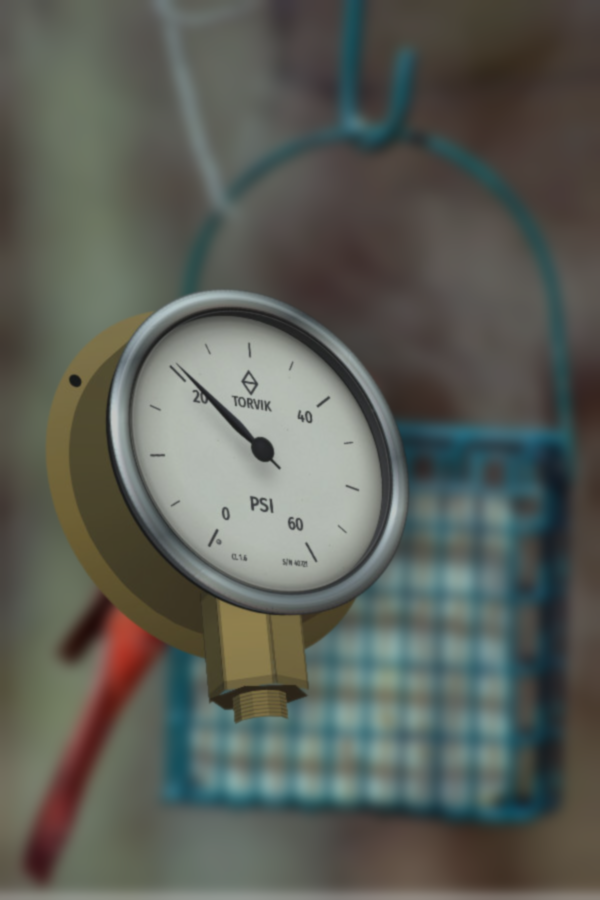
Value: 20psi
